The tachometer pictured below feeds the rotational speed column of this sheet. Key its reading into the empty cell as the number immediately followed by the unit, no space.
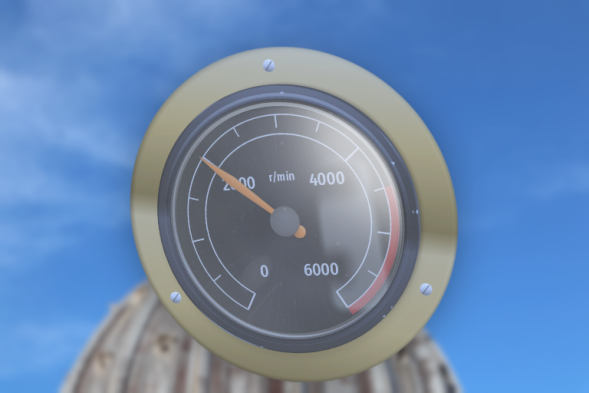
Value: 2000rpm
